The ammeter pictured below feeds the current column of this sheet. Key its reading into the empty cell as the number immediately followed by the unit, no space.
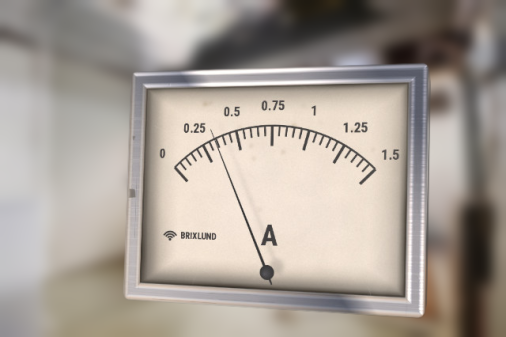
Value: 0.35A
